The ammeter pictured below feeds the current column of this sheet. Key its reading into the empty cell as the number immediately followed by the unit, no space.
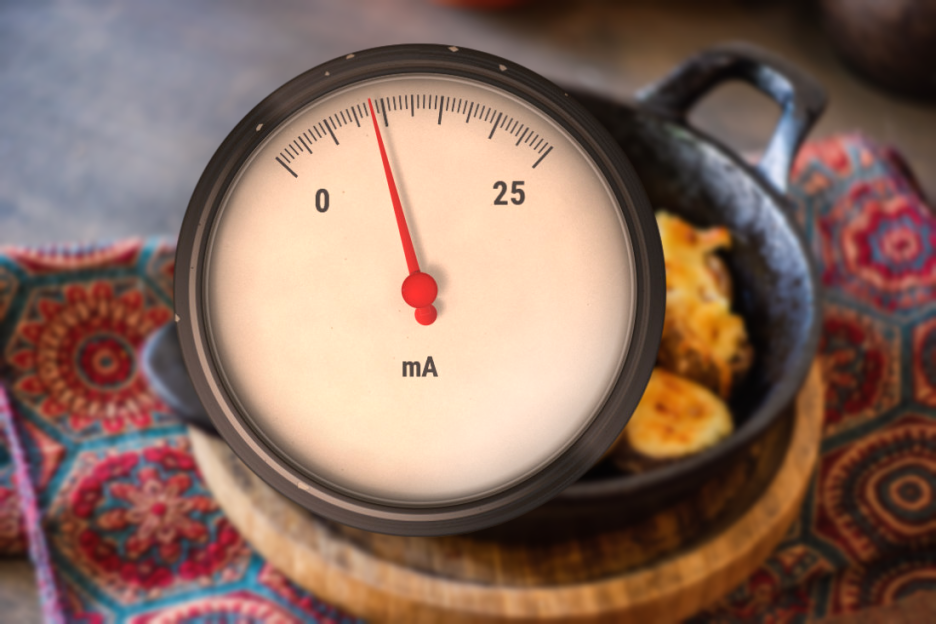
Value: 9mA
